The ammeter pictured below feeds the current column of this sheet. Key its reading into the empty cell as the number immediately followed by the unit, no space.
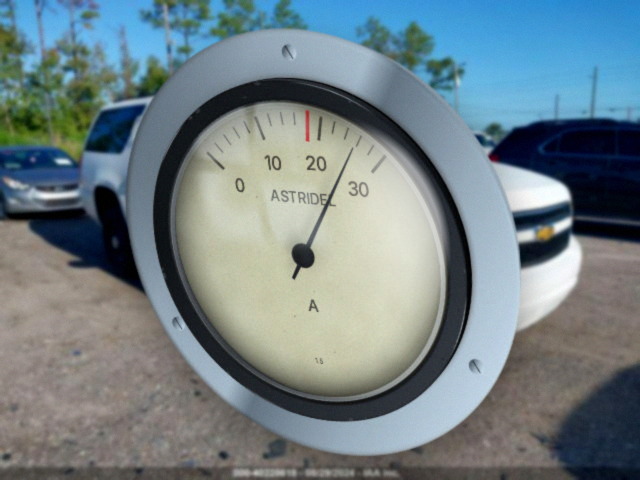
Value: 26A
